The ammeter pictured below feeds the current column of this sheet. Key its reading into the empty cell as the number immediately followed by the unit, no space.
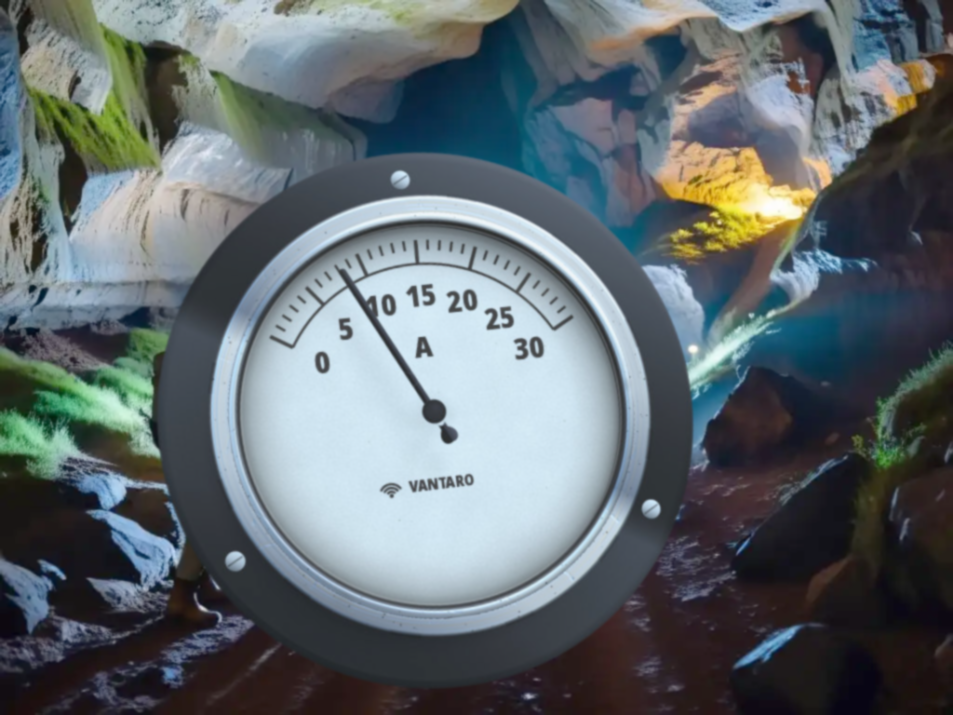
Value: 8A
